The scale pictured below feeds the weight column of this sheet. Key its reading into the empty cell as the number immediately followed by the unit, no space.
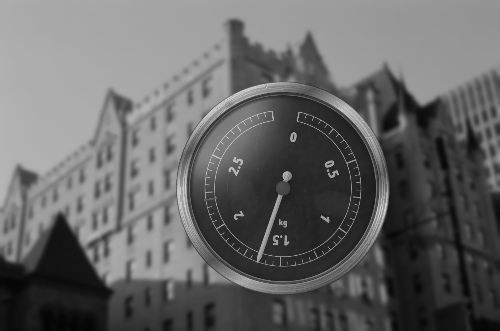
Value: 1.65kg
